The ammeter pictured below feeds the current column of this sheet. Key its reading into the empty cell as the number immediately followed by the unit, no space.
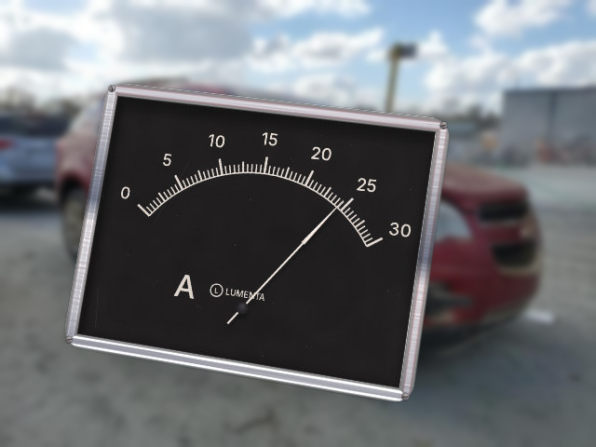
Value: 24.5A
